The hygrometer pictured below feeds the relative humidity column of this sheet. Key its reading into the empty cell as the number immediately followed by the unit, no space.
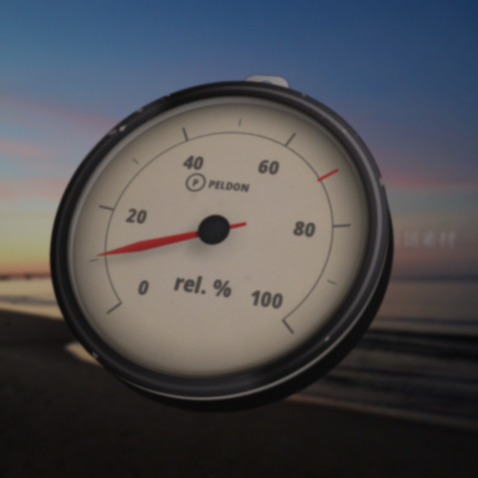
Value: 10%
